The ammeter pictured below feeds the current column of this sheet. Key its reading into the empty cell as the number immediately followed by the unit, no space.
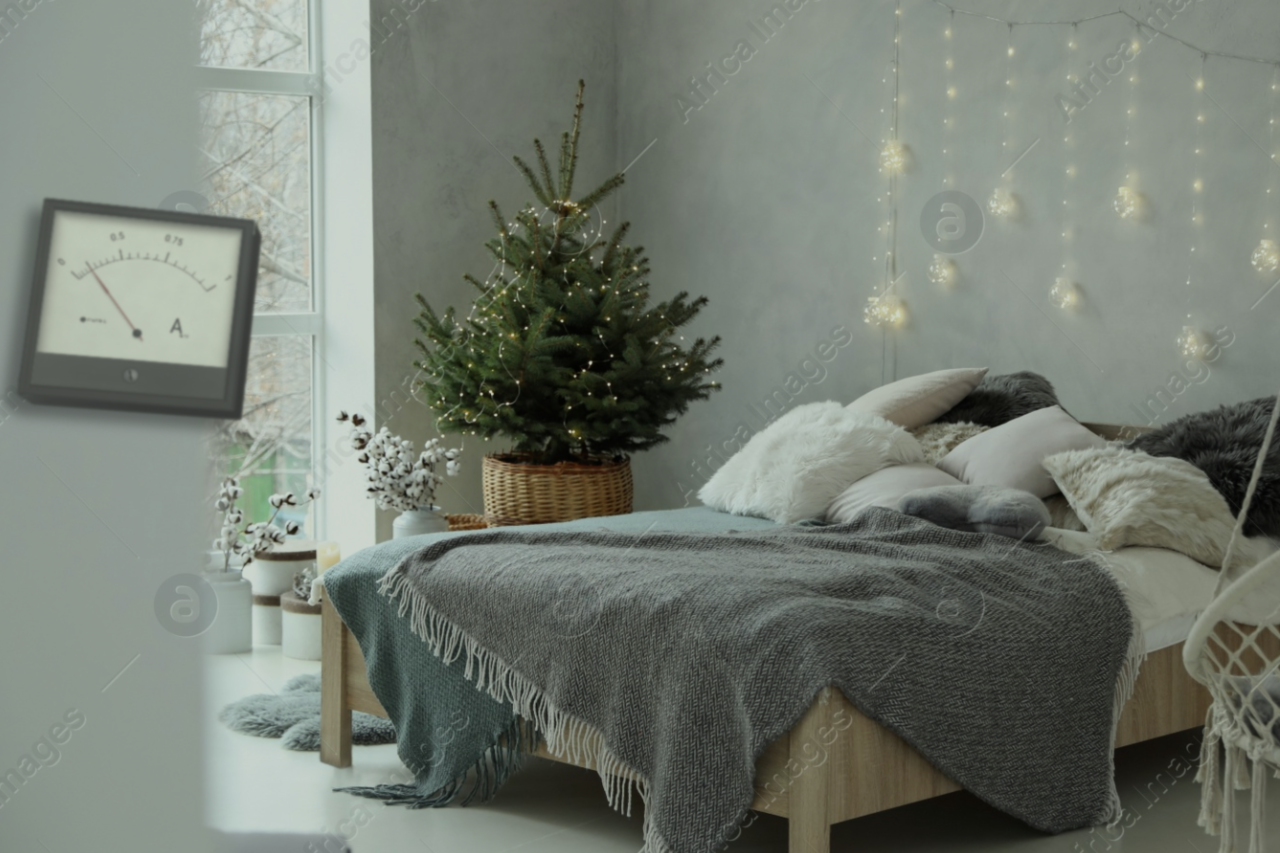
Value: 0.25A
